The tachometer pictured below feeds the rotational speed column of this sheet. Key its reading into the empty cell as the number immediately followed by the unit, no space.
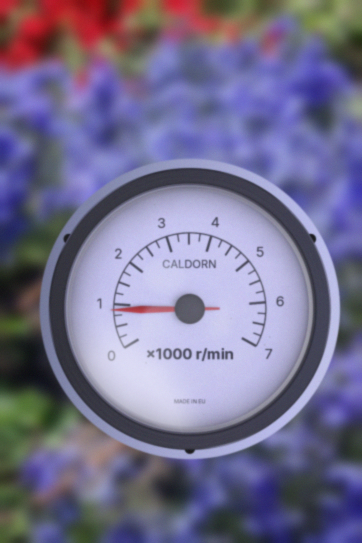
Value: 875rpm
